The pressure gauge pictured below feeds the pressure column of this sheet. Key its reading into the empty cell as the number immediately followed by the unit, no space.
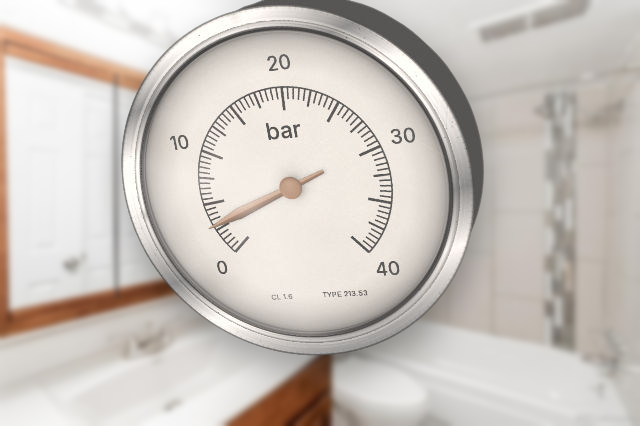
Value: 3bar
